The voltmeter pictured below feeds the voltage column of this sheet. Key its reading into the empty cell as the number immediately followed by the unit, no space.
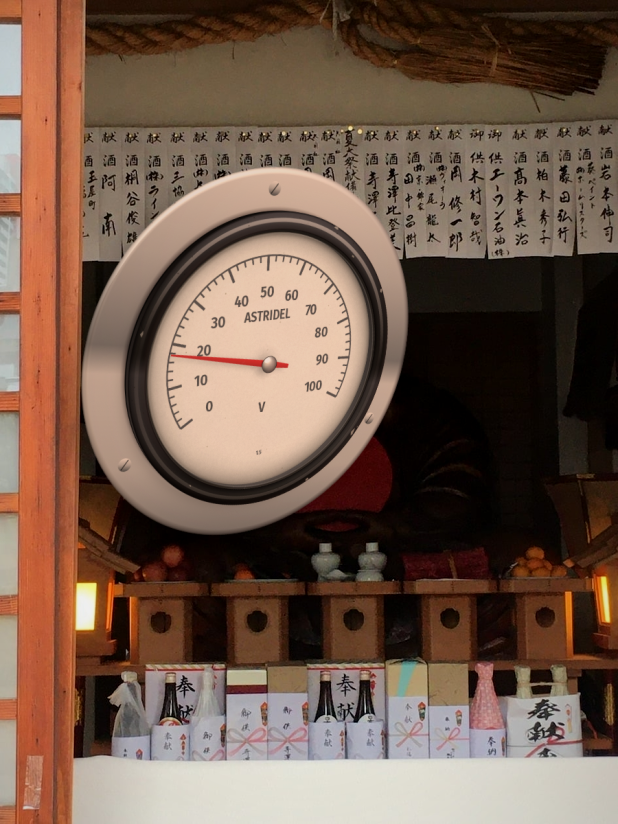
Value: 18V
